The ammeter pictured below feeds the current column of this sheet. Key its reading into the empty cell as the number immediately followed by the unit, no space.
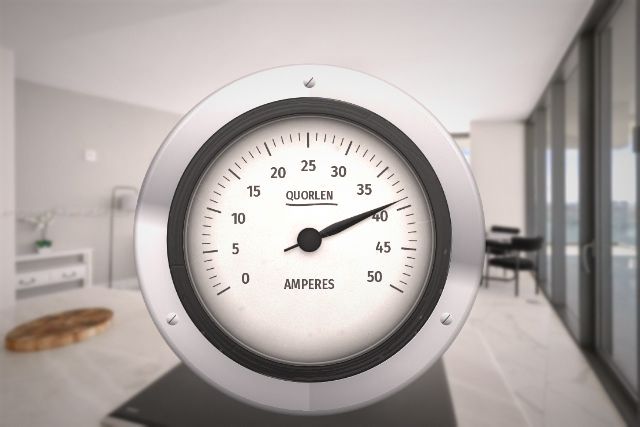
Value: 39A
